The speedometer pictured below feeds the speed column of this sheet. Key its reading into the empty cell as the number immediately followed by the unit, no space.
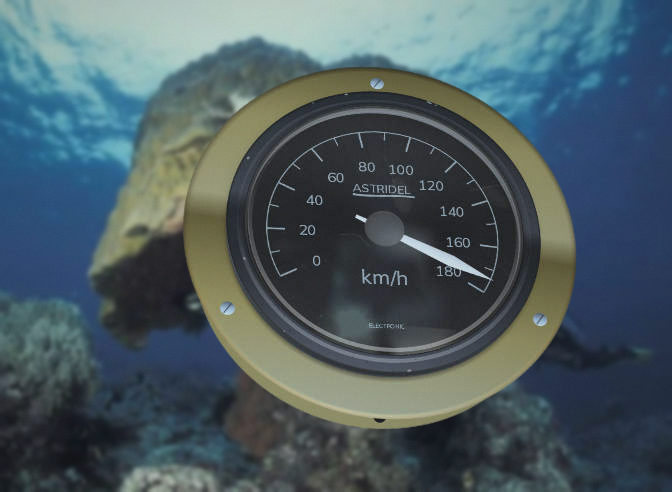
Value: 175km/h
